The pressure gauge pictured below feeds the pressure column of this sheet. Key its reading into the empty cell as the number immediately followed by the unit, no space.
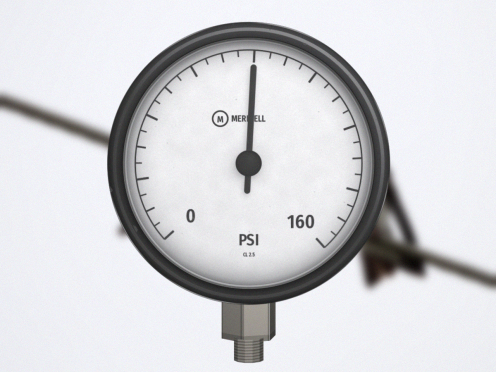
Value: 80psi
